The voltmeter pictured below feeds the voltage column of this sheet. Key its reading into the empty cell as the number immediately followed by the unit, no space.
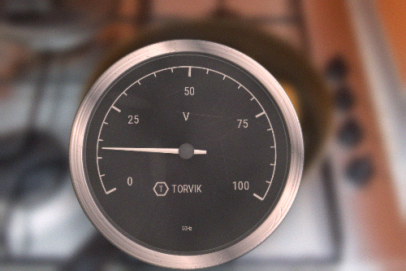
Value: 12.5V
